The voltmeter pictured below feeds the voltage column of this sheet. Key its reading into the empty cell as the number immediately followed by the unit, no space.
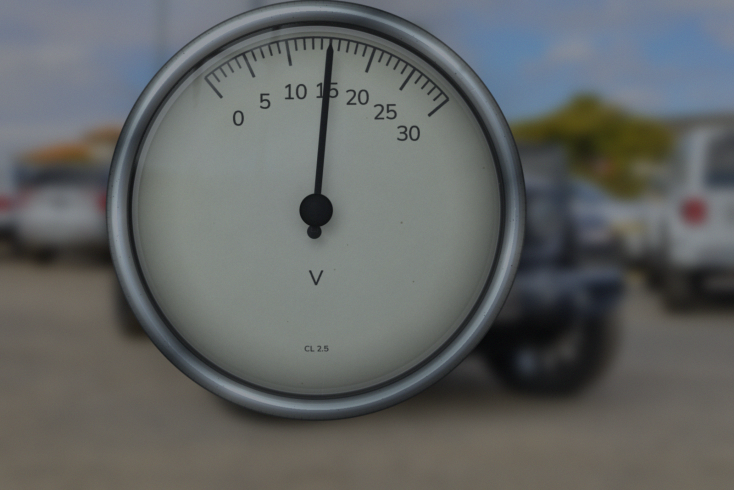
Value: 15V
